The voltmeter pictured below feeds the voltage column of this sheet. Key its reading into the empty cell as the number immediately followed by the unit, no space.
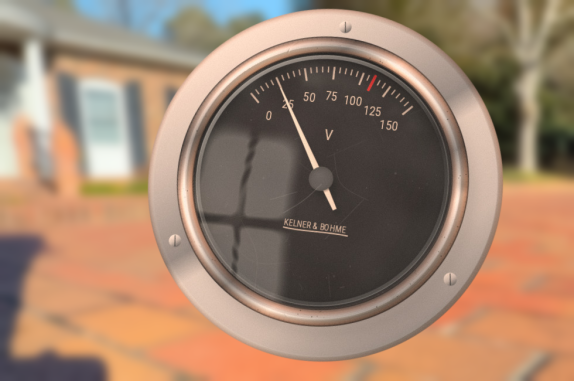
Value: 25V
